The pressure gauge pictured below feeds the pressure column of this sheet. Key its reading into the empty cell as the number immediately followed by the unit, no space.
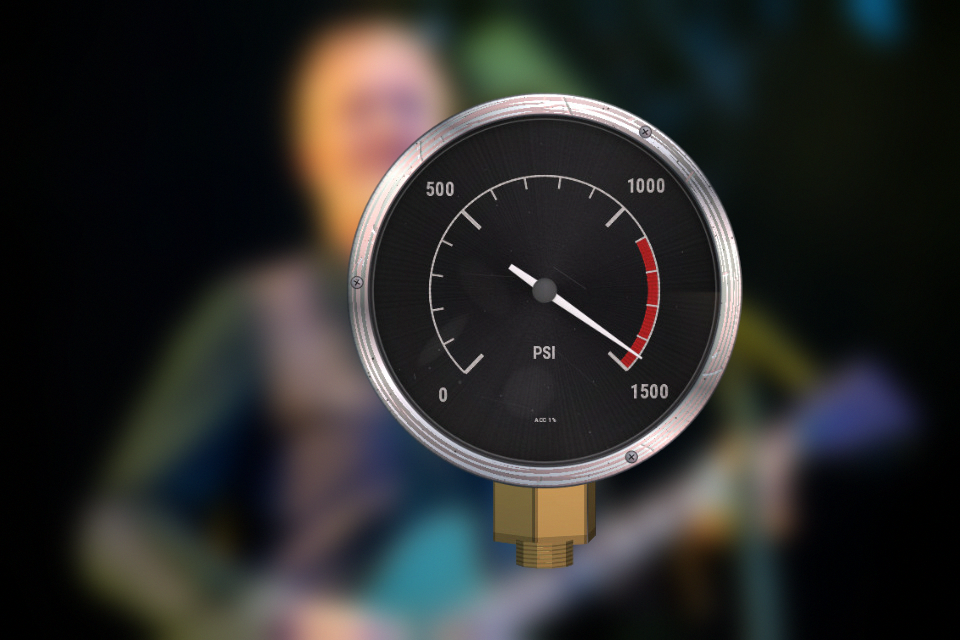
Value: 1450psi
